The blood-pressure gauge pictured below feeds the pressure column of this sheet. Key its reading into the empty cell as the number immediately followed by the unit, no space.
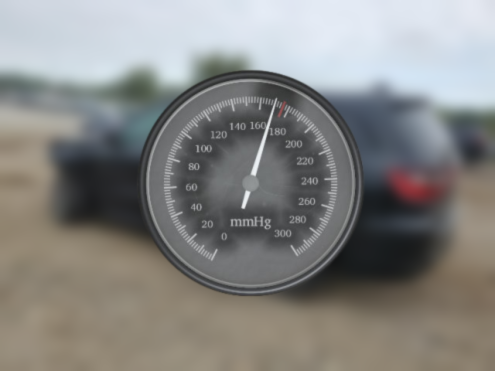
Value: 170mmHg
